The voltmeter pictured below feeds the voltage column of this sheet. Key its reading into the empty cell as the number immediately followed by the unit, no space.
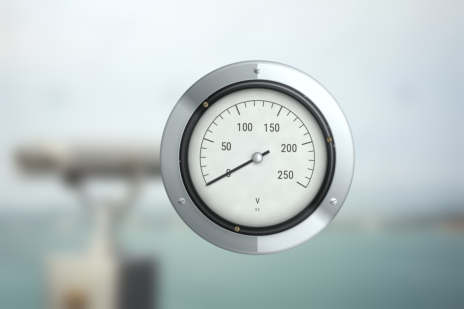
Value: 0V
